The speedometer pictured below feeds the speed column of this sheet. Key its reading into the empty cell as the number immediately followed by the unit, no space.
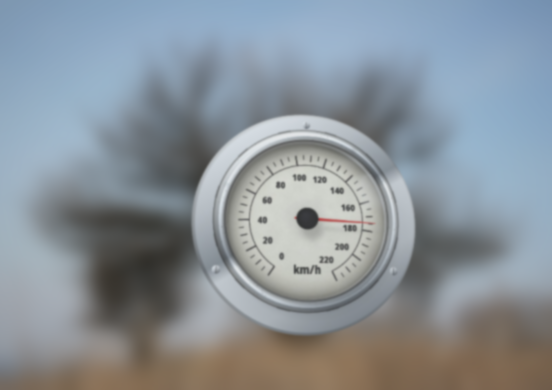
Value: 175km/h
